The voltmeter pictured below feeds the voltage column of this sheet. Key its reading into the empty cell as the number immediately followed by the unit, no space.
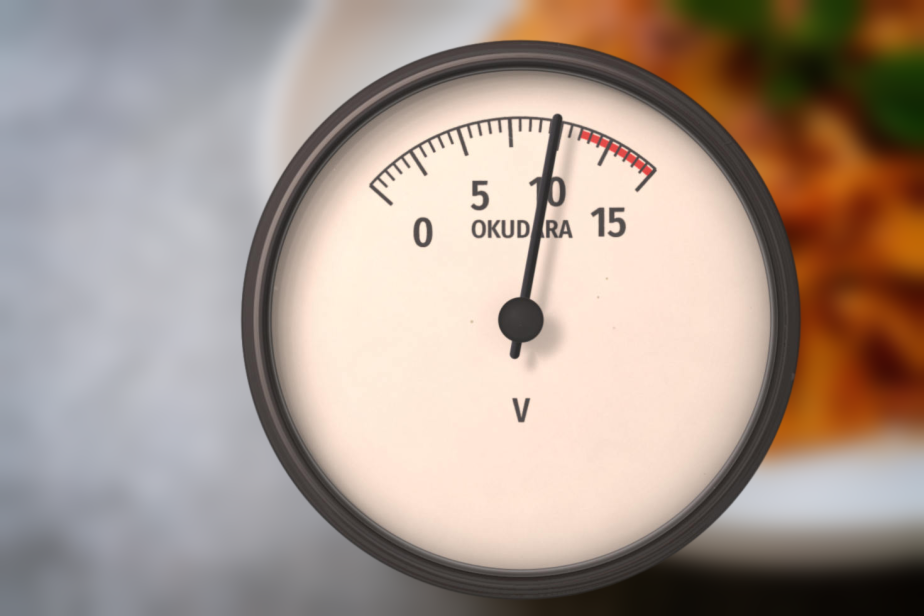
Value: 9.75V
